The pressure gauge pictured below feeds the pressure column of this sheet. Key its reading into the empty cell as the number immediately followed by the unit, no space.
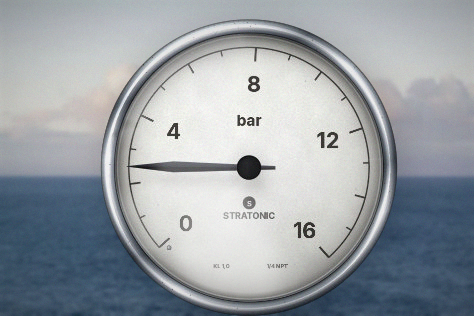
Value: 2.5bar
